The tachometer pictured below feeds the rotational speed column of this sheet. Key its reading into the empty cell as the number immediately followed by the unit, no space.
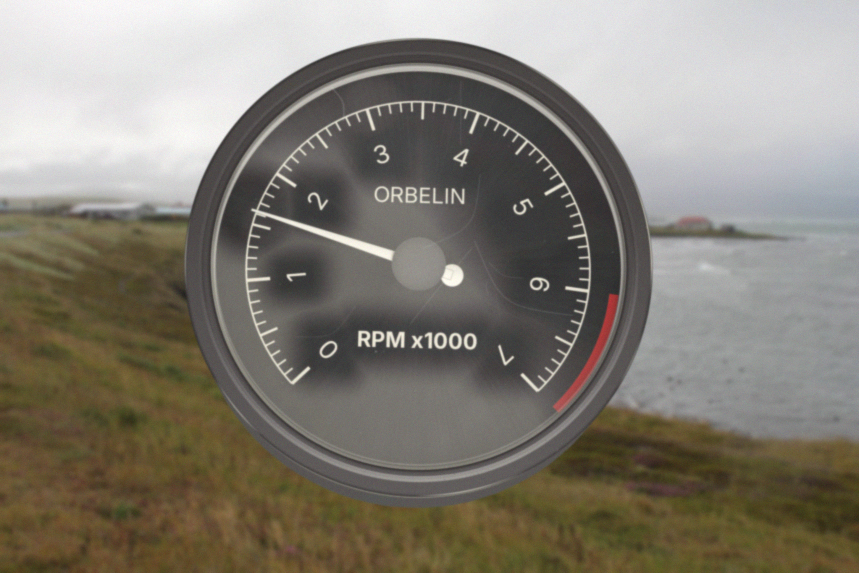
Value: 1600rpm
